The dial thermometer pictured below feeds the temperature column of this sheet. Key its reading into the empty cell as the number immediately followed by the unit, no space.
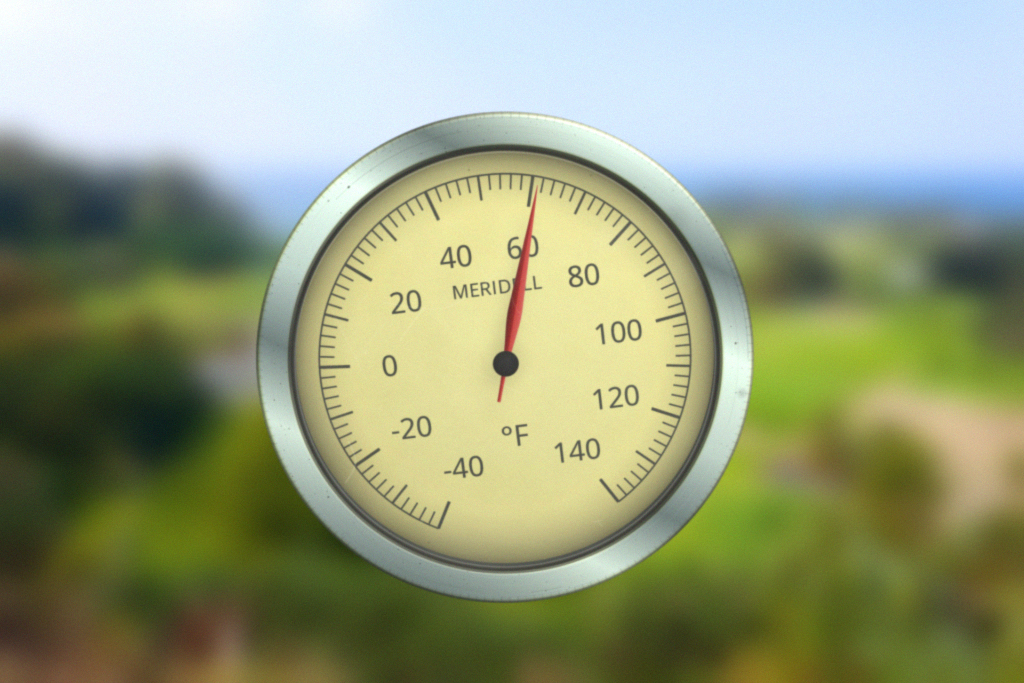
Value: 61°F
